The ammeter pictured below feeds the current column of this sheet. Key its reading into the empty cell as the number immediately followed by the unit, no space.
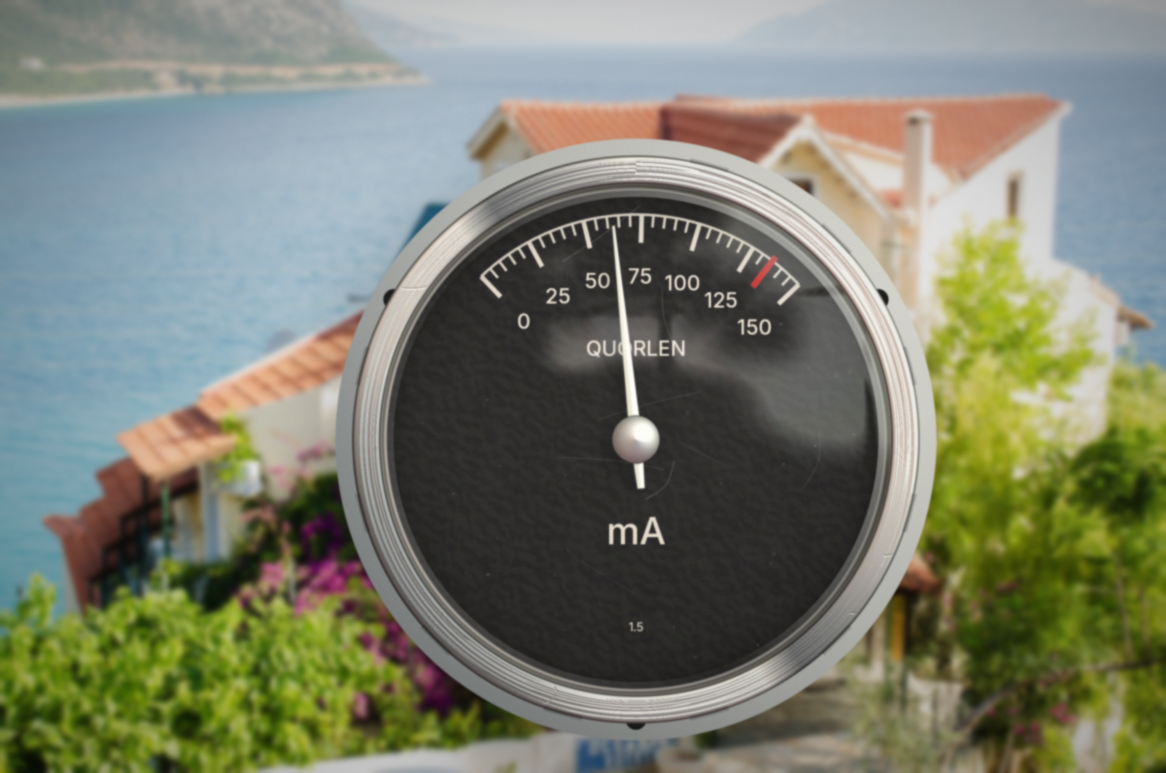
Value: 62.5mA
